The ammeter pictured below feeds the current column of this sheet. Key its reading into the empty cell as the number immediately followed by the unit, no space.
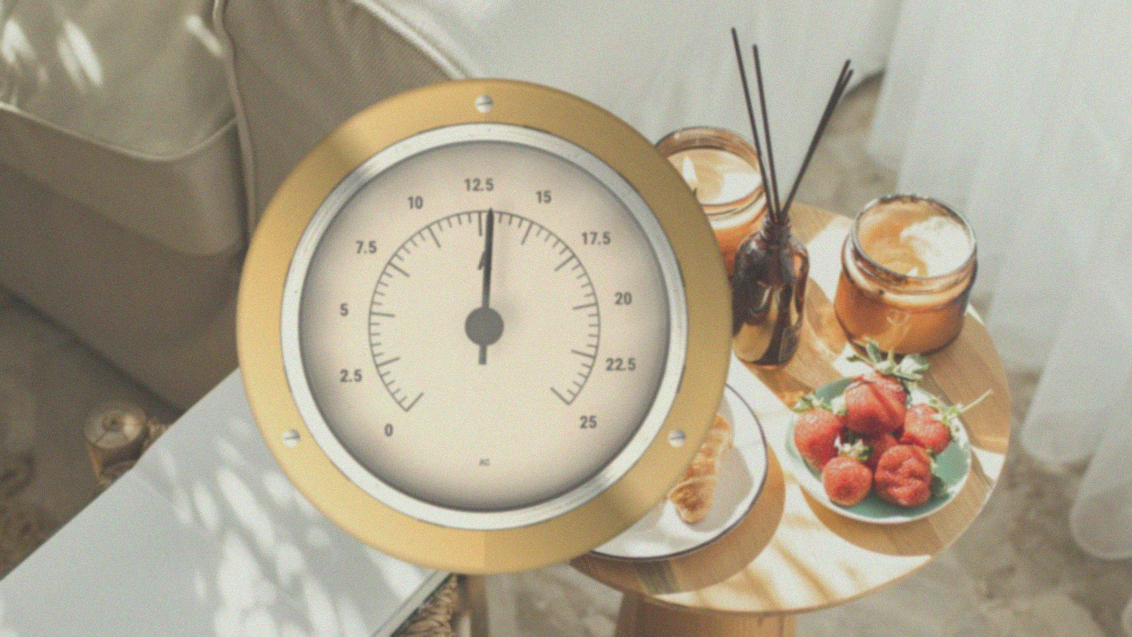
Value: 13A
